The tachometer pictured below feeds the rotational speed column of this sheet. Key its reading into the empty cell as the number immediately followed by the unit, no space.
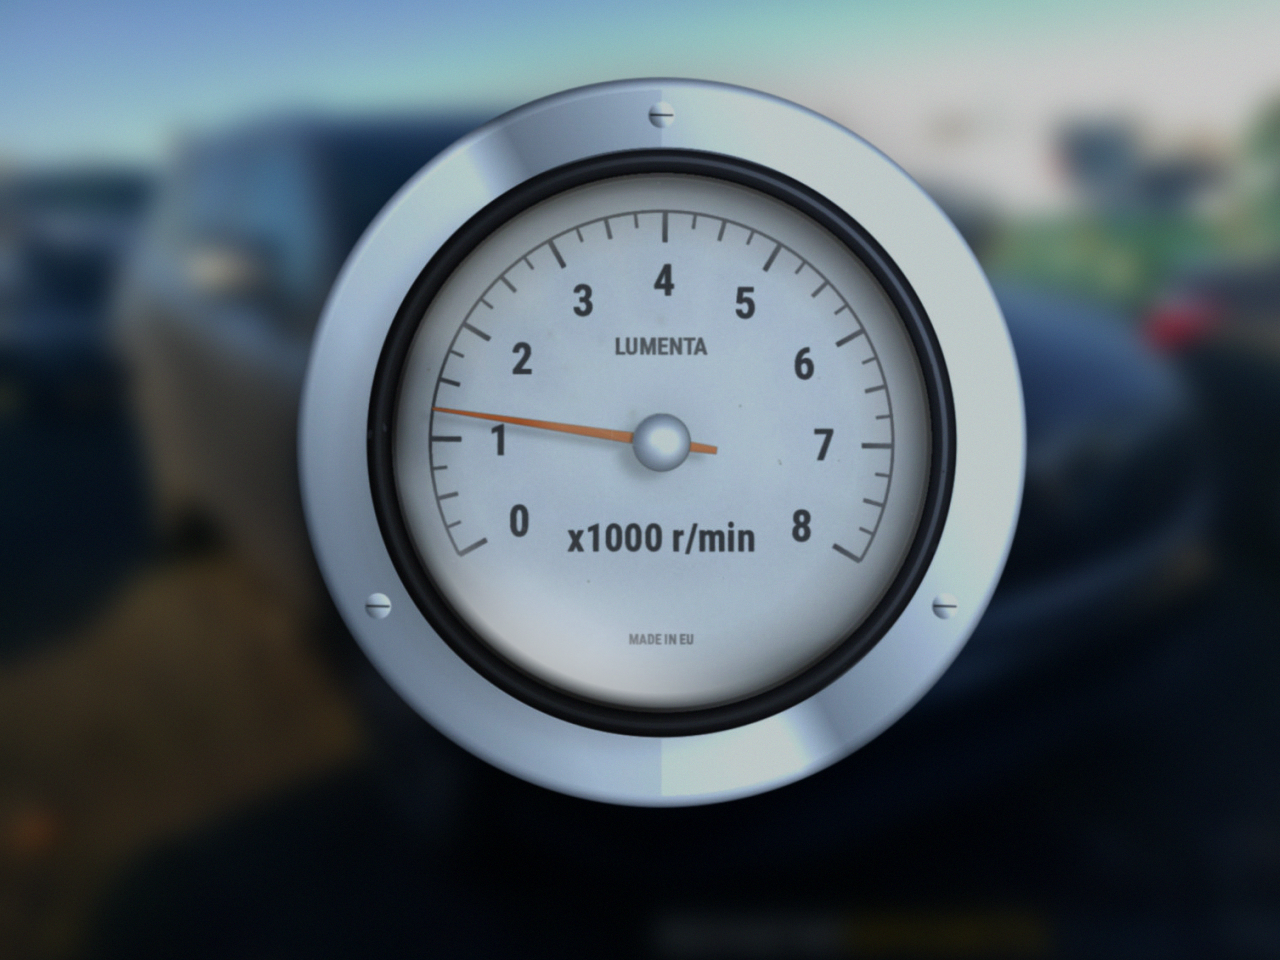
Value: 1250rpm
